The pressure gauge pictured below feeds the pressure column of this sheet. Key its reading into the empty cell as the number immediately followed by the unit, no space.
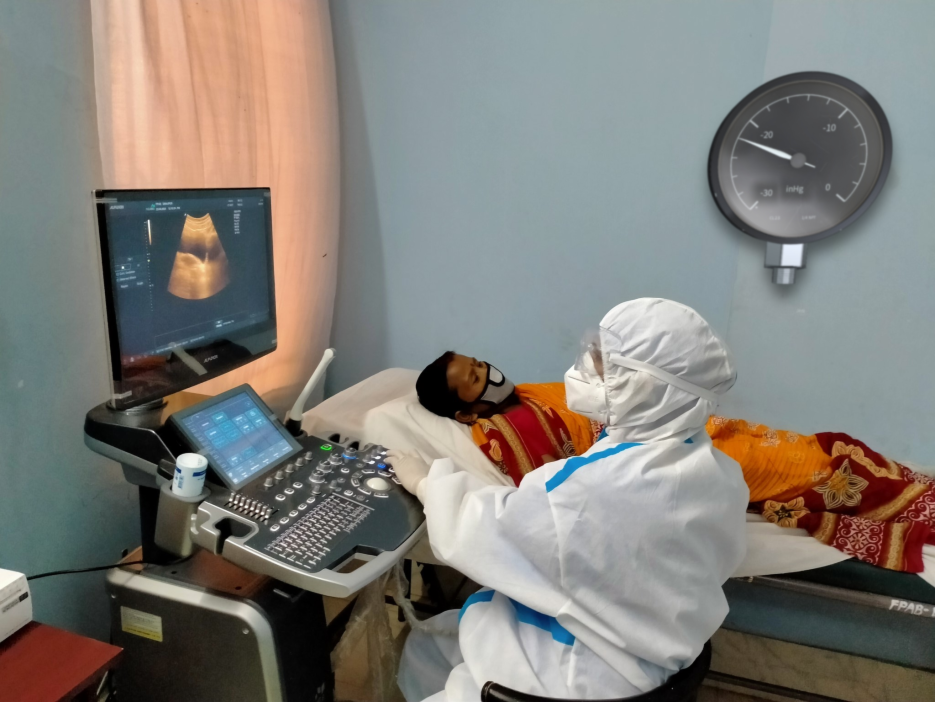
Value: -22inHg
